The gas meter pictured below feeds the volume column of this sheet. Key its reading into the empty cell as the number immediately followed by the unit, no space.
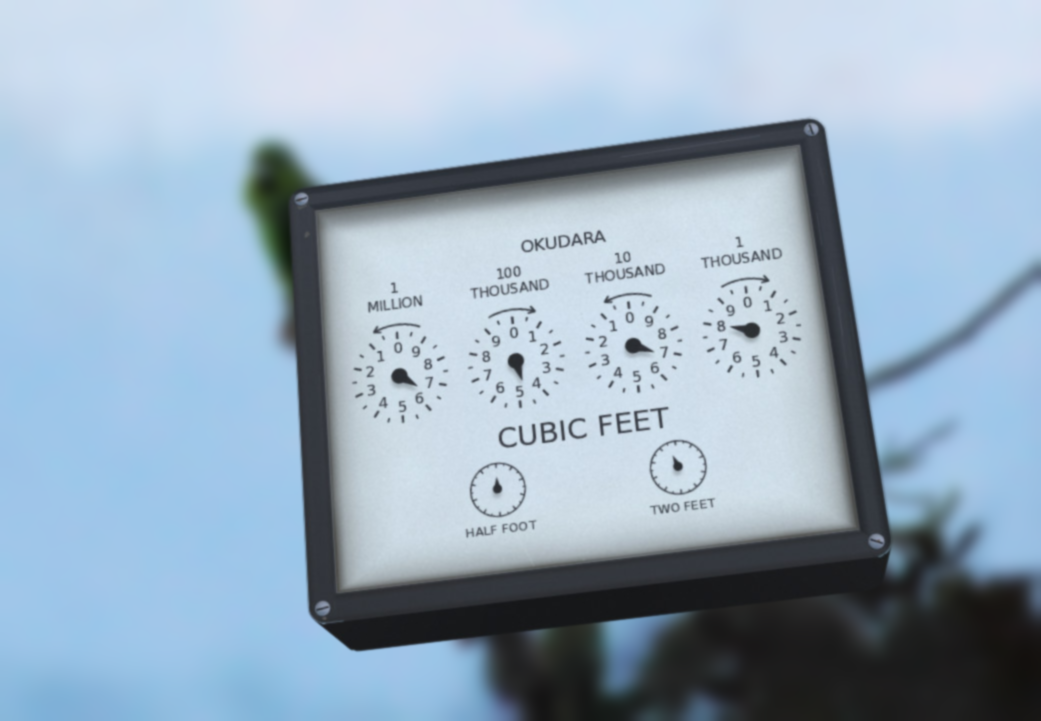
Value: 646800ft³
